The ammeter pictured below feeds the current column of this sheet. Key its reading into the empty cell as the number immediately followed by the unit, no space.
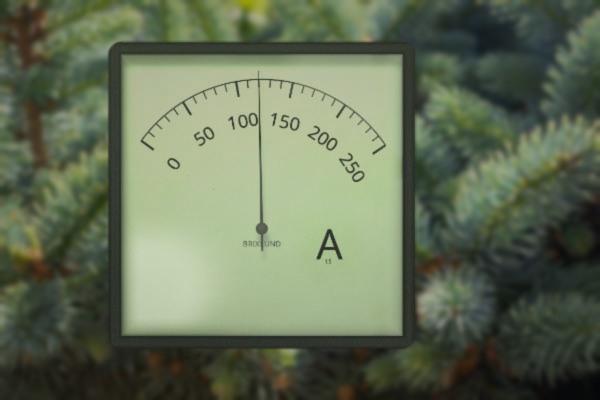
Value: 120A
